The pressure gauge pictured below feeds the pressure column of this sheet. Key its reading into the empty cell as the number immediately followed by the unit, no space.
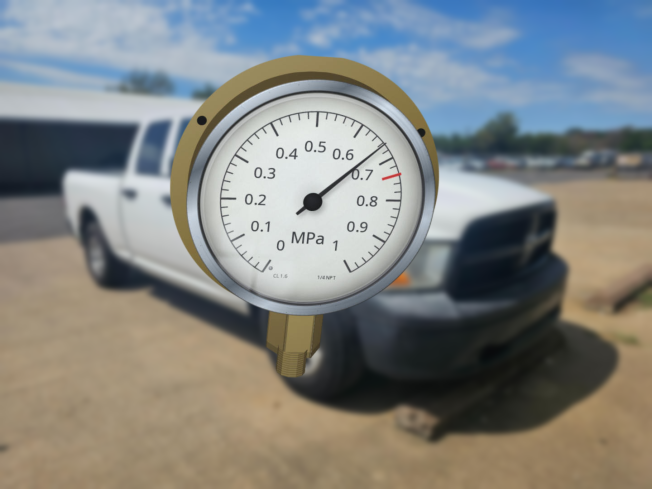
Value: 0.66MPa
